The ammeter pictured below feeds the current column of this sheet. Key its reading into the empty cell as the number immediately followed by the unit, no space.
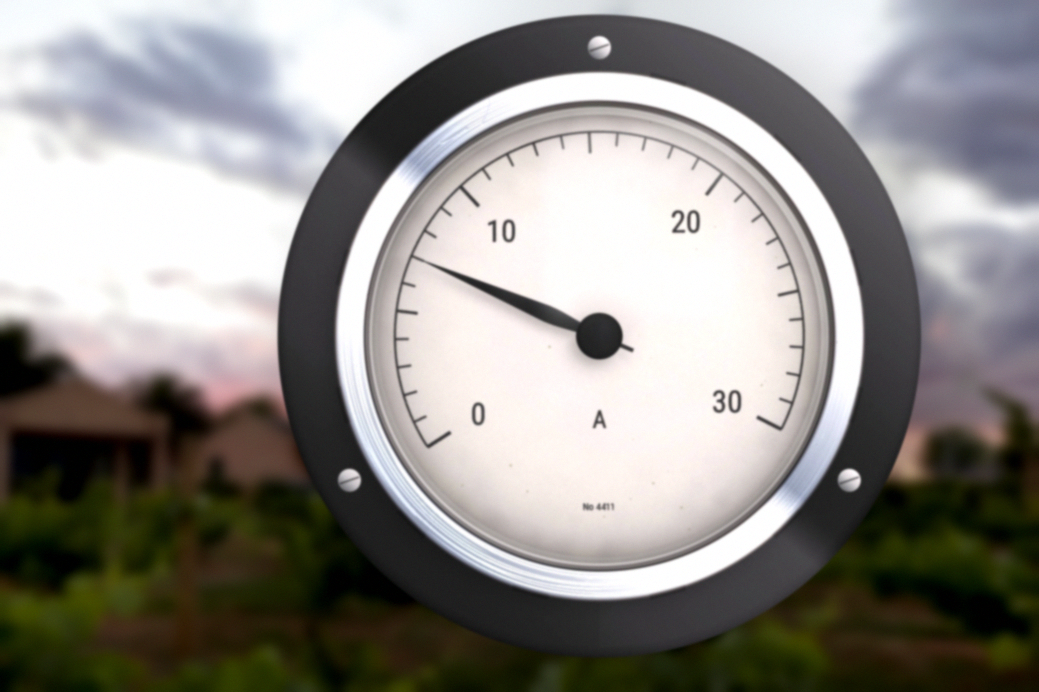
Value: 7A
